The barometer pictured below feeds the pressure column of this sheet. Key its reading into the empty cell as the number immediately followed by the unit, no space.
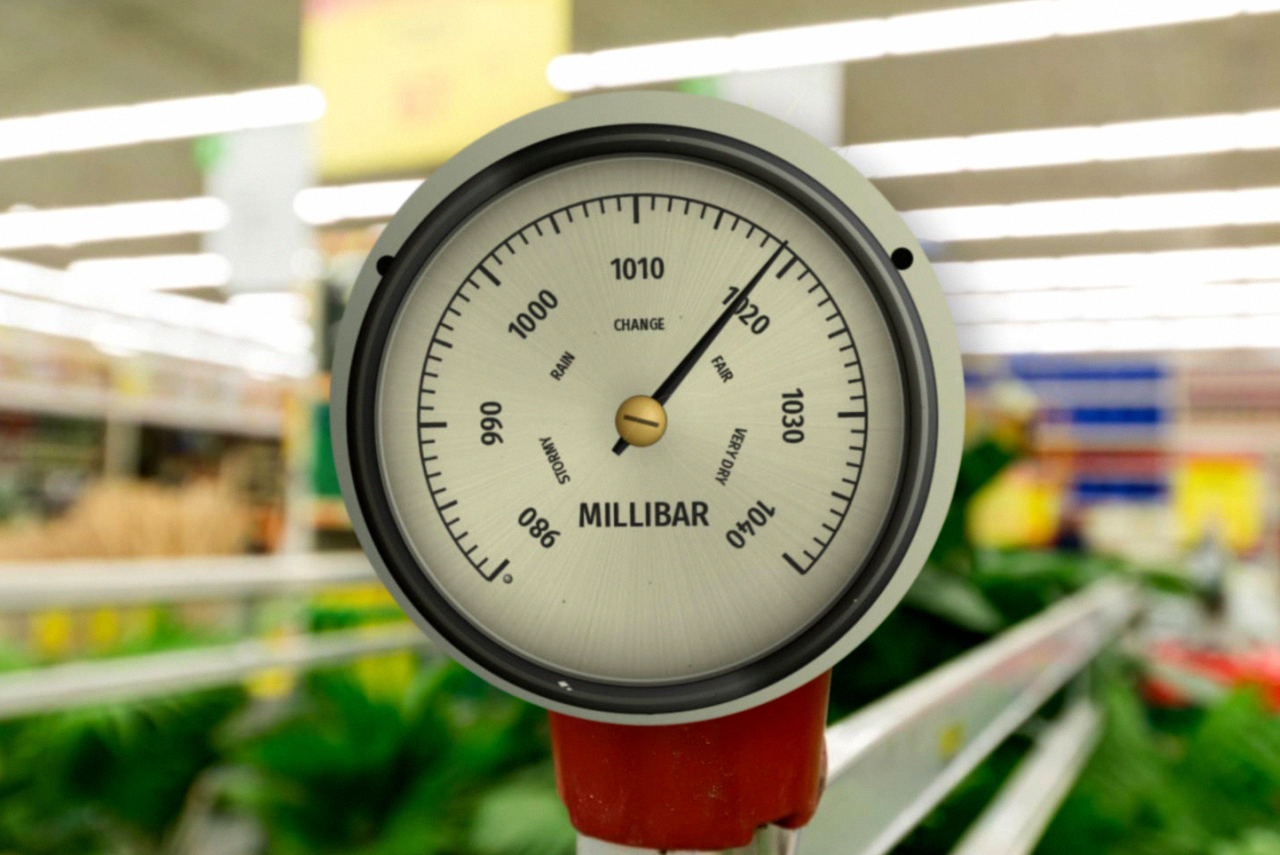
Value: 1019mbar
